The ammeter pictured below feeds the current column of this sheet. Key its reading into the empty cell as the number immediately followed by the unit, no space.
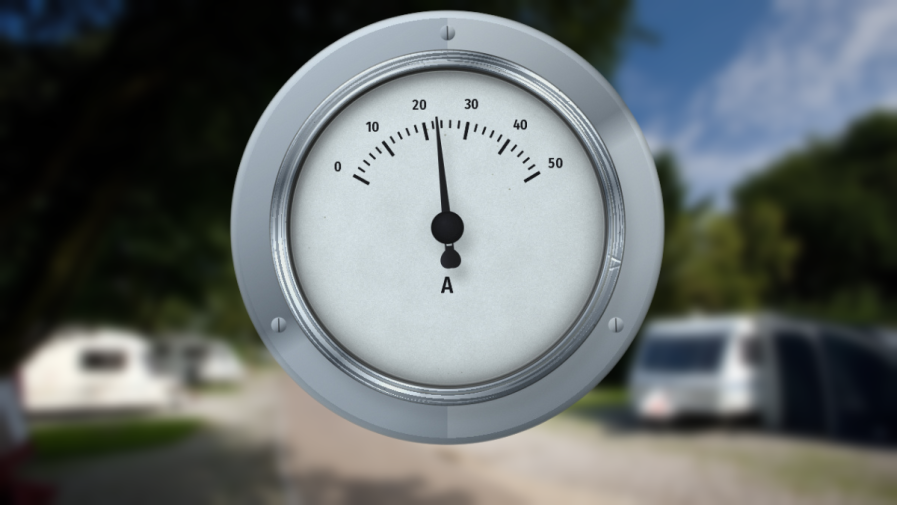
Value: 23A
